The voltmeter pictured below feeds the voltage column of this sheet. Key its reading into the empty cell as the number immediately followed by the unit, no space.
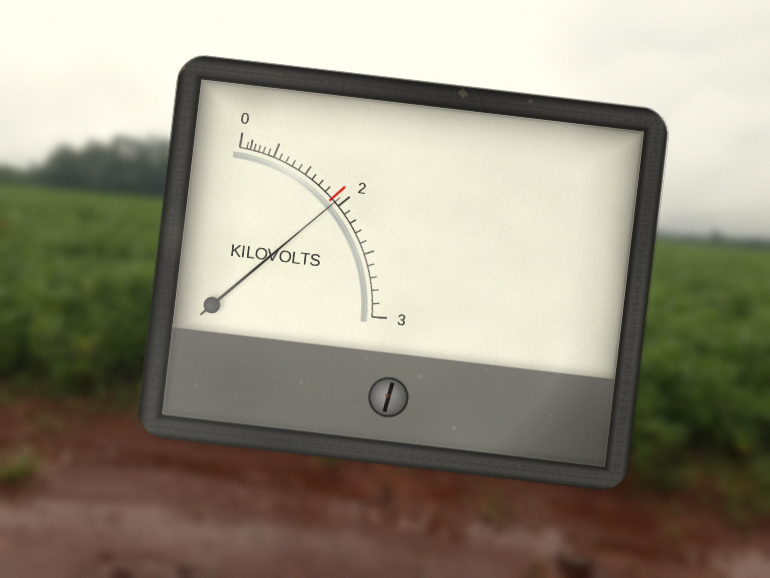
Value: 1.95kV
